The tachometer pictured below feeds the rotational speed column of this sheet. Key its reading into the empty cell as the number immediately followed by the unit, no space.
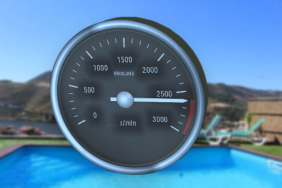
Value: 2600rpm
